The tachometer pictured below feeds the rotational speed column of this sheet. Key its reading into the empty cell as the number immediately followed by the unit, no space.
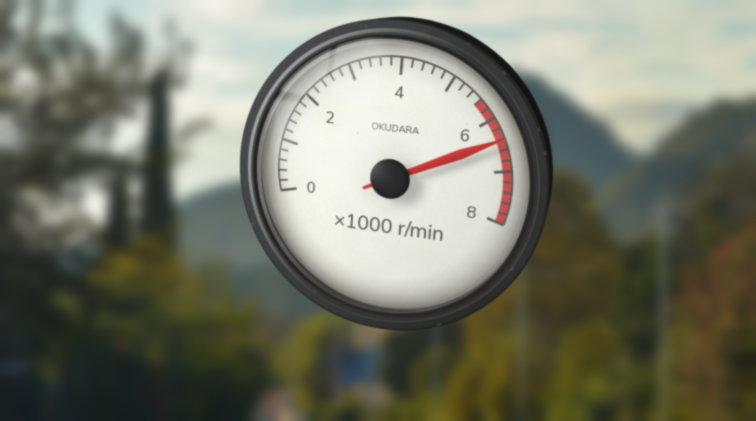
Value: 6400rpm
